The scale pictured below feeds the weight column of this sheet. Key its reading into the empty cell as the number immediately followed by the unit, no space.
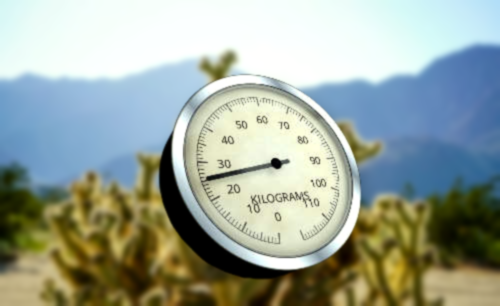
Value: 25kg
